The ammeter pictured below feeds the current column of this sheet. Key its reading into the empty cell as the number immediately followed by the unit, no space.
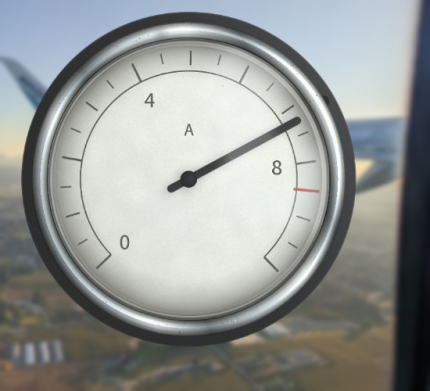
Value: 7.25A
